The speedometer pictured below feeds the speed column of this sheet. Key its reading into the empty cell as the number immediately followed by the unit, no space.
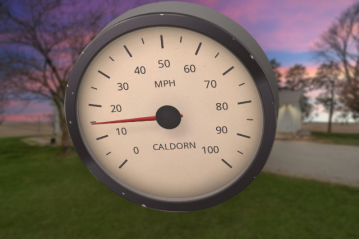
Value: 15mph
